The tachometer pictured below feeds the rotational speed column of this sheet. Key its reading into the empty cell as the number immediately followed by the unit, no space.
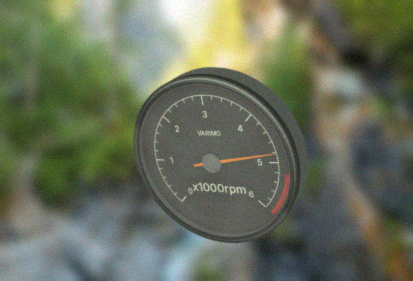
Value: 4800rpm
